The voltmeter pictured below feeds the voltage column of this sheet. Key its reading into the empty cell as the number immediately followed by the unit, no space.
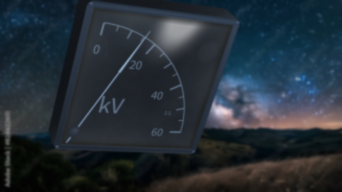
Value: 15kV
